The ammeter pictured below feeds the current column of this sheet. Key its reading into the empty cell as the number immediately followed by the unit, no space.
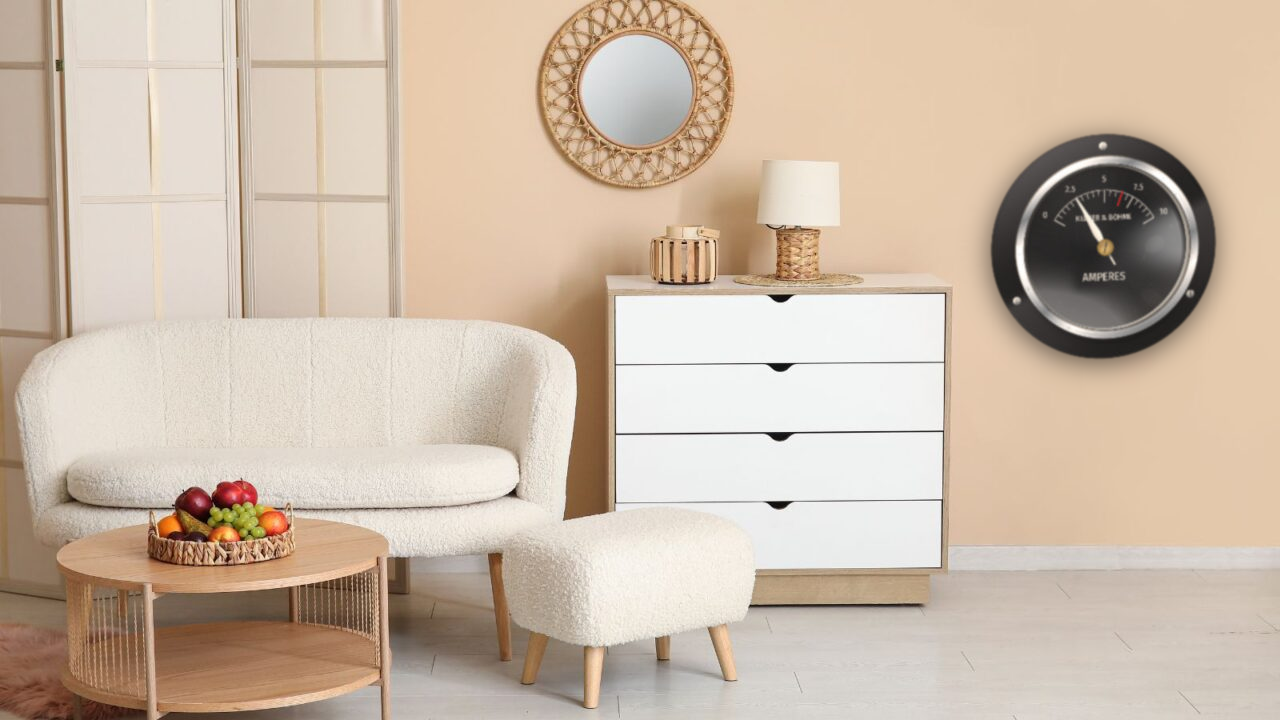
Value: 2.5A
